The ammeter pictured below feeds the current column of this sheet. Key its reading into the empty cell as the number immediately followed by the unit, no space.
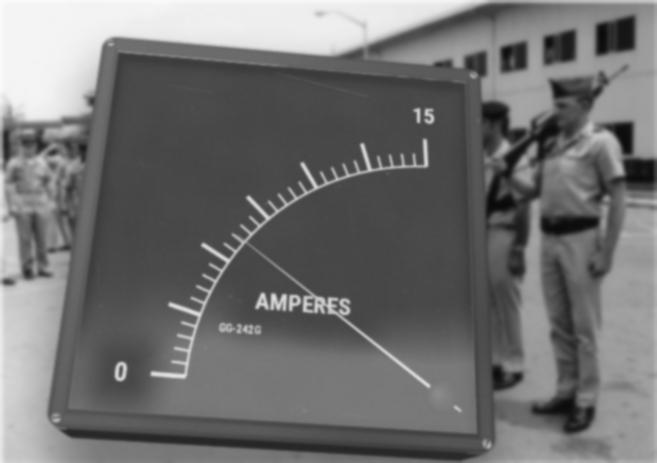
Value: 6A
